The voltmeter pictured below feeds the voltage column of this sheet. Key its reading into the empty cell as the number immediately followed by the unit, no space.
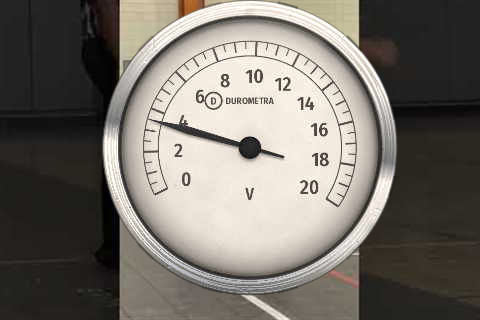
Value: 3.5V
